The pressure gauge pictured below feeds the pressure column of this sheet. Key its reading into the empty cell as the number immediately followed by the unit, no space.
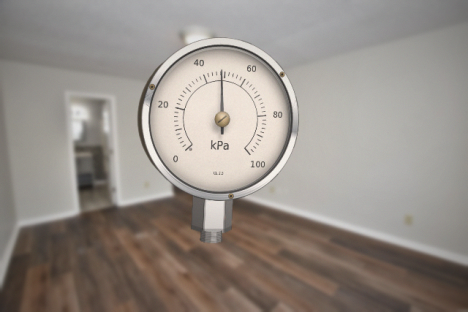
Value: 48kPa
